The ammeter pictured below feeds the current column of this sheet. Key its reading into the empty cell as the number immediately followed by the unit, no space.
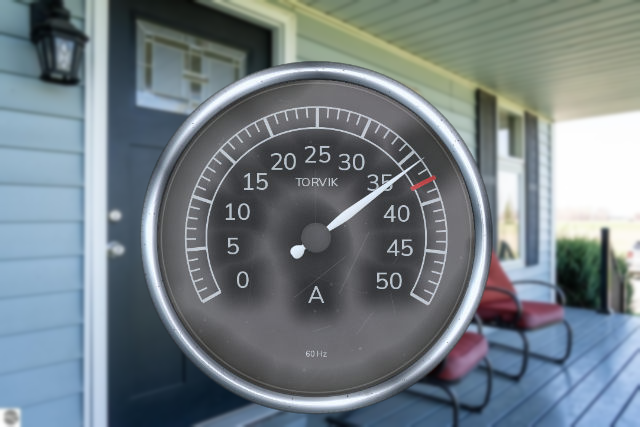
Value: 36A
